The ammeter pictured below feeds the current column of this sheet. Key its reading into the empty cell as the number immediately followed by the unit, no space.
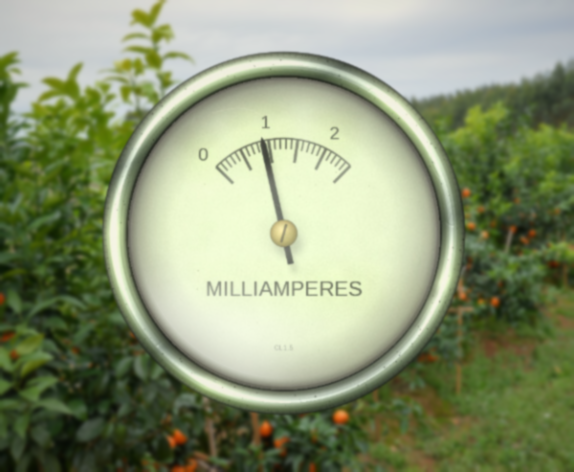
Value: 0.9mA
